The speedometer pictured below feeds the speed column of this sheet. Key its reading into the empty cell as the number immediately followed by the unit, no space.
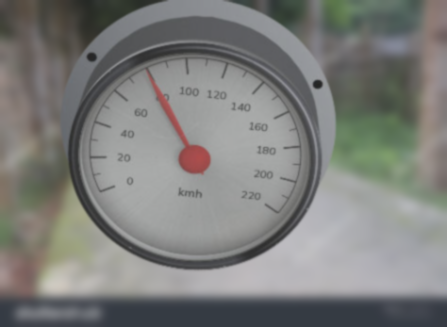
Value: 80km/h
